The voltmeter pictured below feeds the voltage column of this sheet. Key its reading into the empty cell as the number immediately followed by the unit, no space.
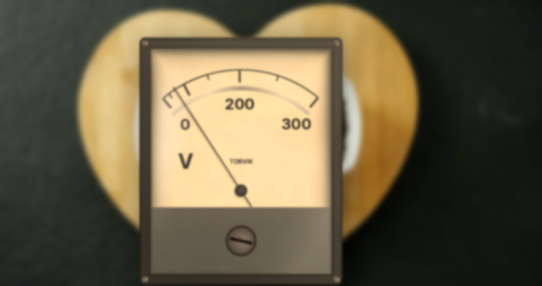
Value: 75V
